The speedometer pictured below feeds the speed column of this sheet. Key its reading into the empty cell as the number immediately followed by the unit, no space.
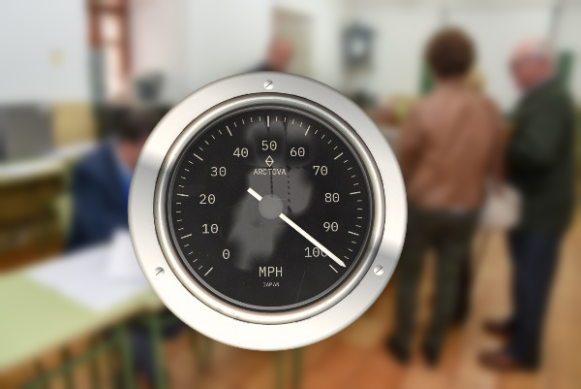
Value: 98mph
